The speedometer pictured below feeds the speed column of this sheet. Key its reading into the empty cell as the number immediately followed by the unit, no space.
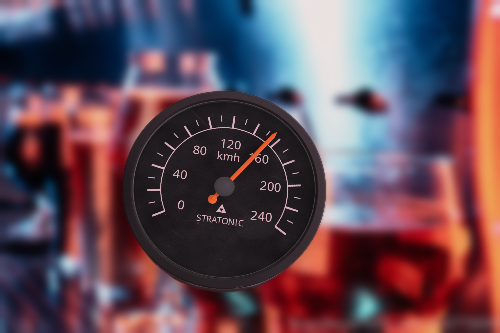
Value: 155km/h
